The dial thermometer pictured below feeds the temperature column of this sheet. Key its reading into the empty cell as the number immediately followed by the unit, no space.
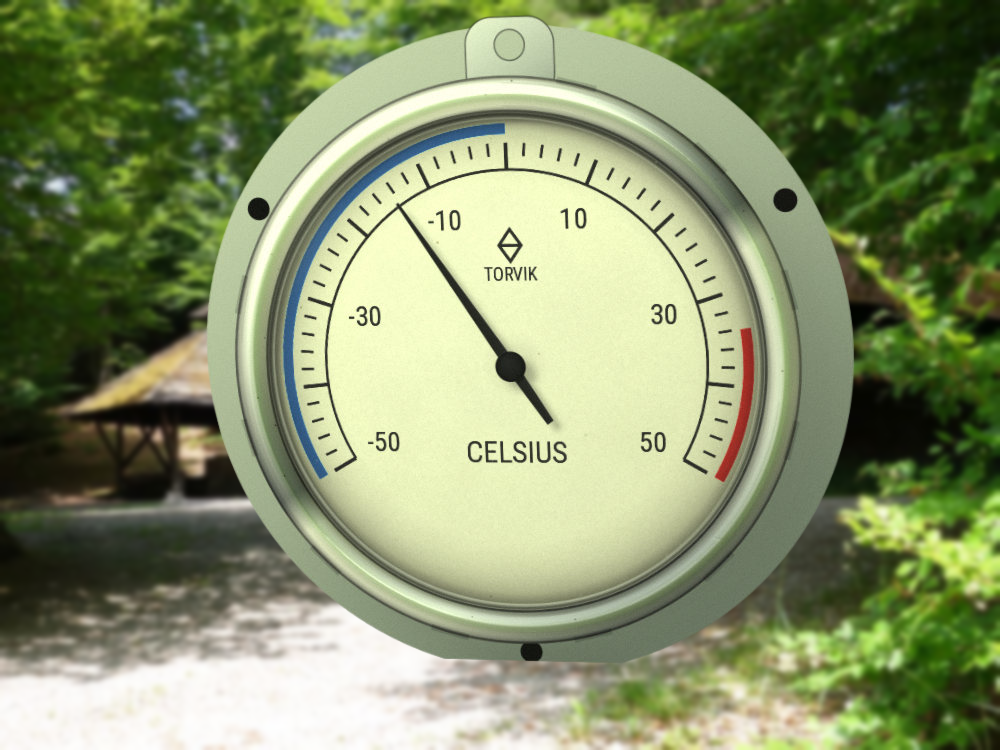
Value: -14°C
